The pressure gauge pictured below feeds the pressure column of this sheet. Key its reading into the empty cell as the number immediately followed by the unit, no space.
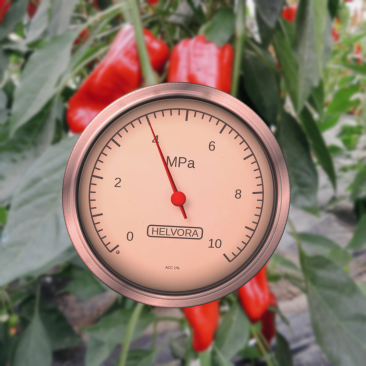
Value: 4MPa
